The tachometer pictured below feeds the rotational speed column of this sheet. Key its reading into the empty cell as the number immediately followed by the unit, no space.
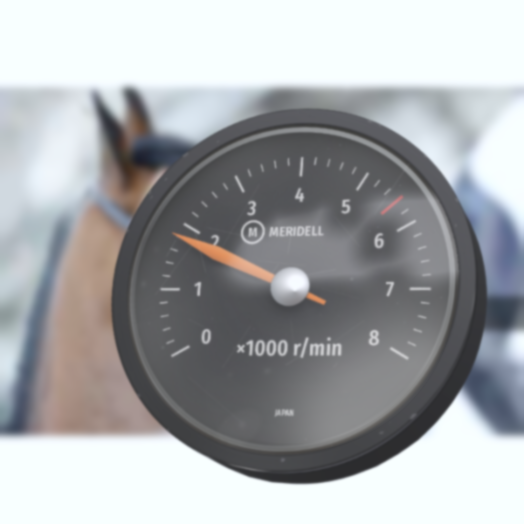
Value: 1800rpm
